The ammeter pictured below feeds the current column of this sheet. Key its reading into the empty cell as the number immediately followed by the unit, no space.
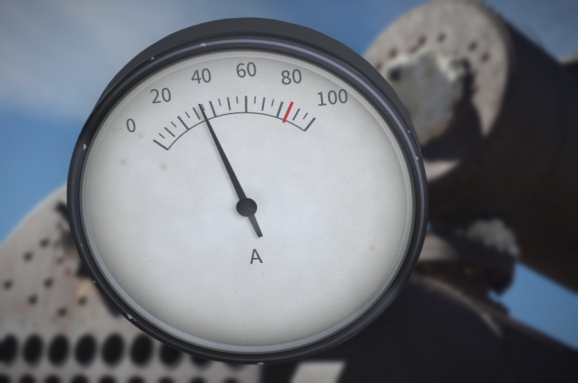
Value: 35A
